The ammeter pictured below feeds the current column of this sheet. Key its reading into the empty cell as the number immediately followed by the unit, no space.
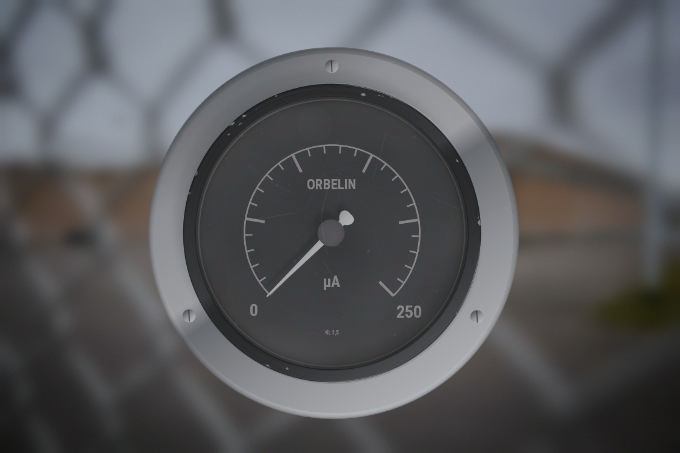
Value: 0µA
